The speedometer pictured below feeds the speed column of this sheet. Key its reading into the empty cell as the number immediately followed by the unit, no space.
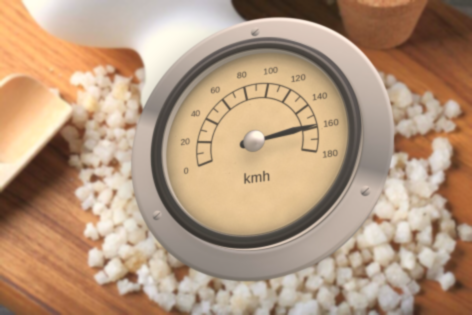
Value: 160km/h
